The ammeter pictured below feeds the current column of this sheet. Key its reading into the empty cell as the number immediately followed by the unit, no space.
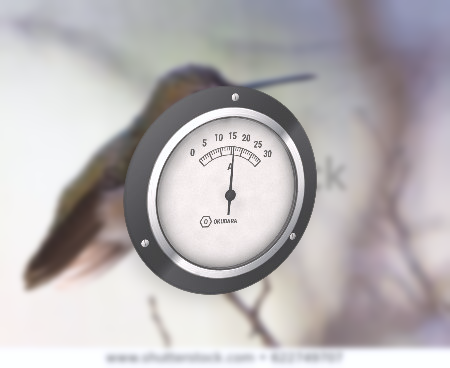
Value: 15A
